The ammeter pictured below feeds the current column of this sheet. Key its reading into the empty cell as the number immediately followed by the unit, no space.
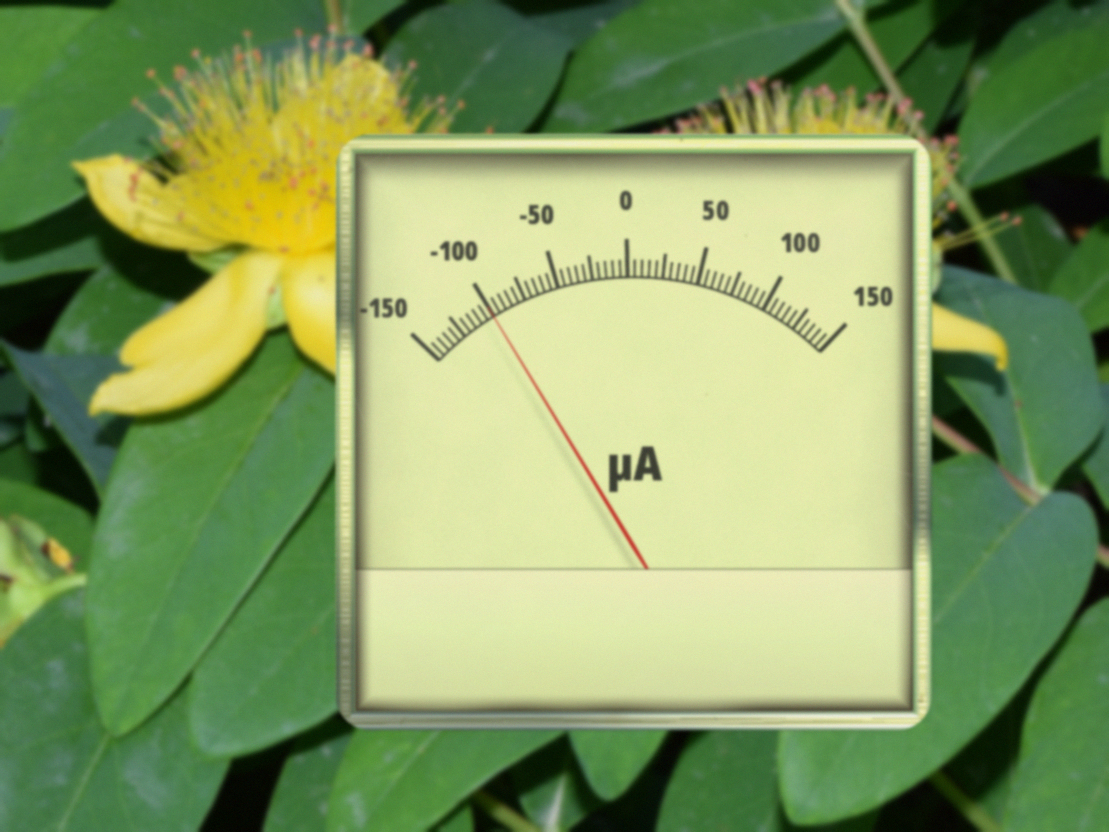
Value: -100µA
